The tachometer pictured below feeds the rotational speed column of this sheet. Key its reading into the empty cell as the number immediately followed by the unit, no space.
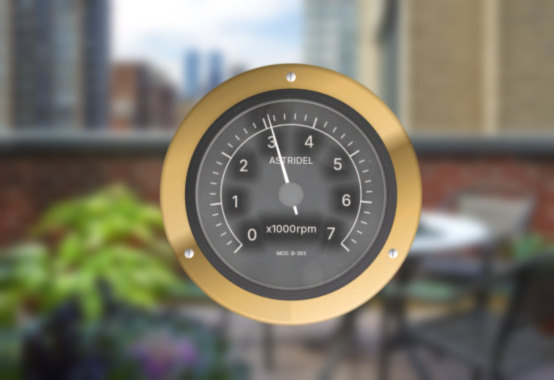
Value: 3100rpm
